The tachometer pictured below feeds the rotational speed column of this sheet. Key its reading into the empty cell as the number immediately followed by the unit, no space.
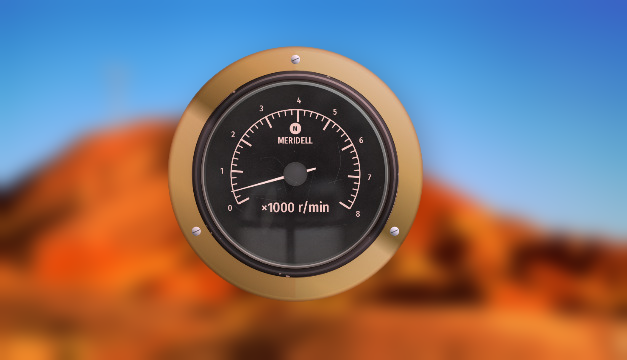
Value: 400rpm
